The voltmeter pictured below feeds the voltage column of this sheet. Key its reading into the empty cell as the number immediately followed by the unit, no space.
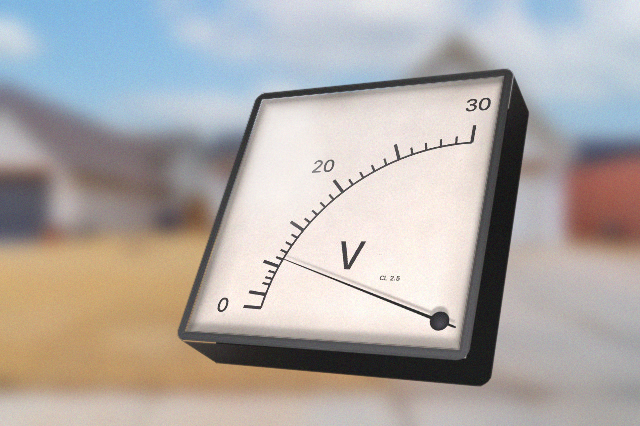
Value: 11V
